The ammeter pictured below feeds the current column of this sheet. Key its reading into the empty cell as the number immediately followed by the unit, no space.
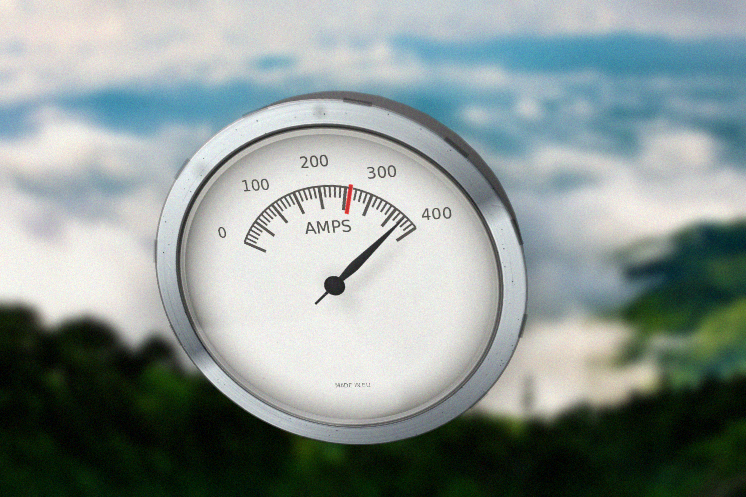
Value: 370A
